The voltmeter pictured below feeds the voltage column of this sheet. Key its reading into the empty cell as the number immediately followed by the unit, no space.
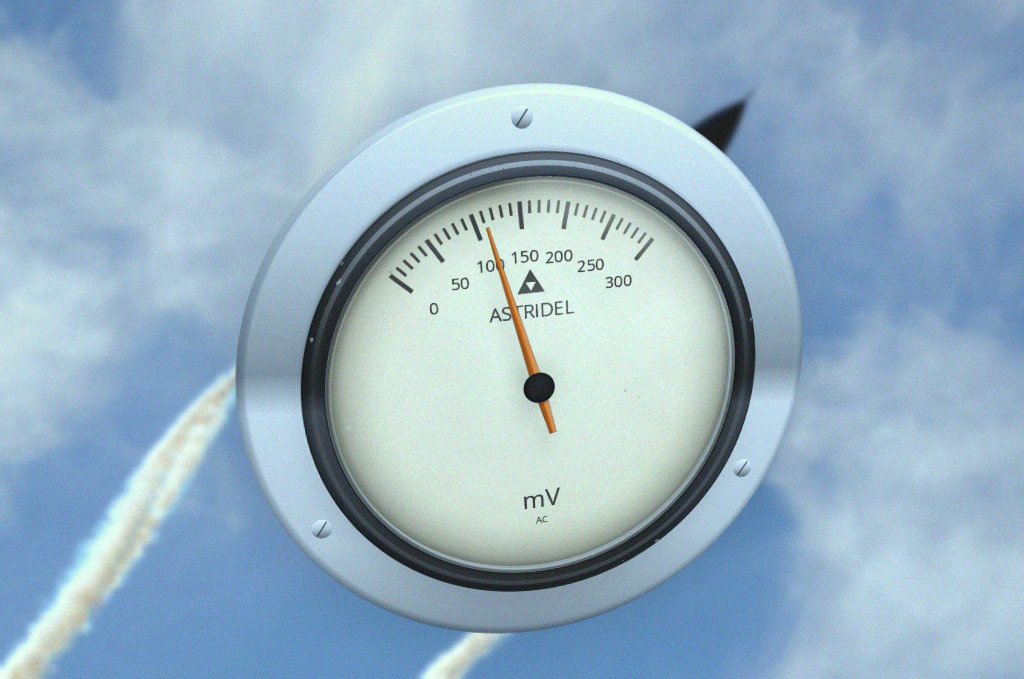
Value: 110mV
